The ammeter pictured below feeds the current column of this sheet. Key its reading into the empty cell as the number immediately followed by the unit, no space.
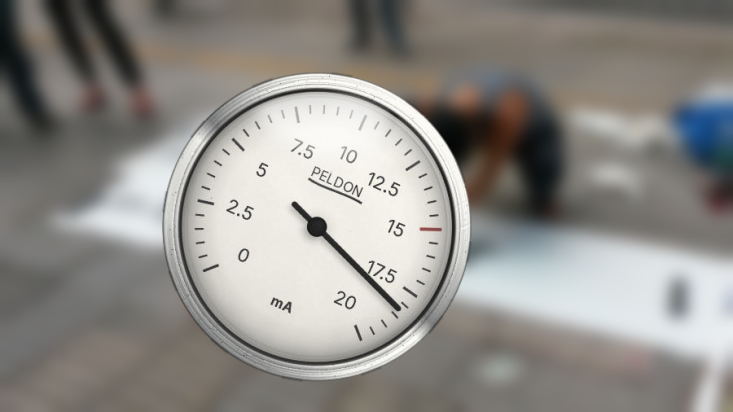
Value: 18.25mA
